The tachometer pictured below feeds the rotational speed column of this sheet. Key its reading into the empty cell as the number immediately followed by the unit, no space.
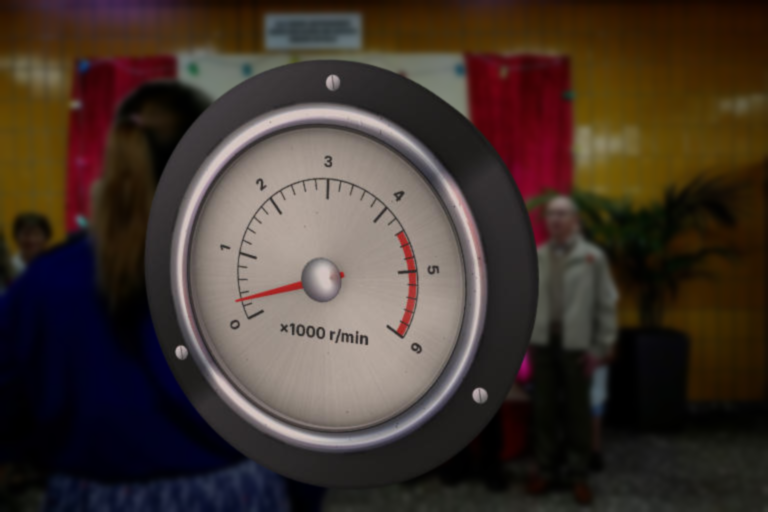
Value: 300rpm
